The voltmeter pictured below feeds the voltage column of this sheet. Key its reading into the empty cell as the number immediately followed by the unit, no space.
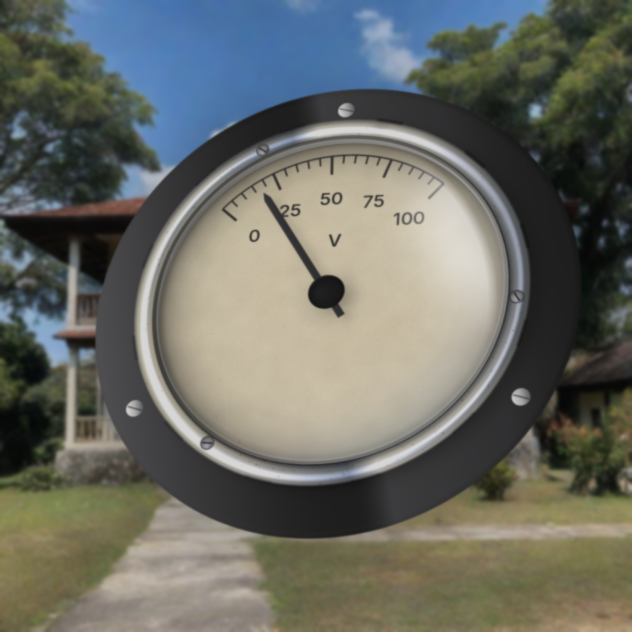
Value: 17.5V
